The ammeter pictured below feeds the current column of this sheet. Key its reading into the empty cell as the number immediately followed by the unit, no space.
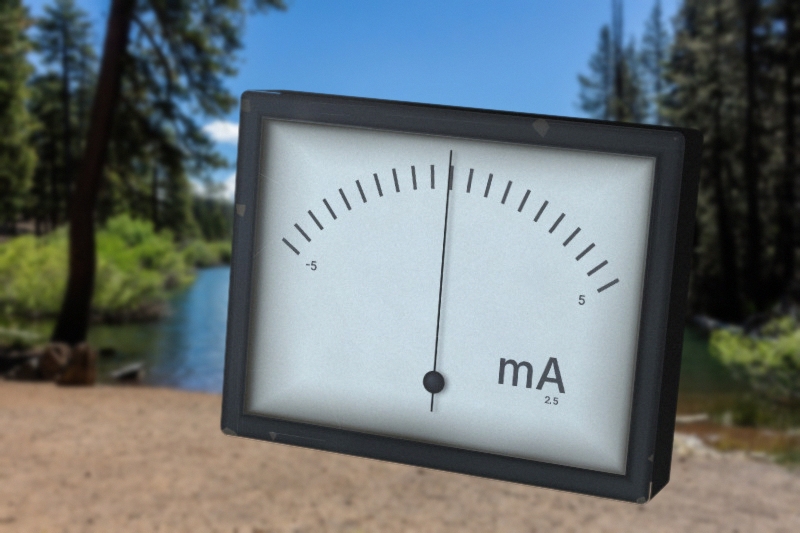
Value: 0mA
